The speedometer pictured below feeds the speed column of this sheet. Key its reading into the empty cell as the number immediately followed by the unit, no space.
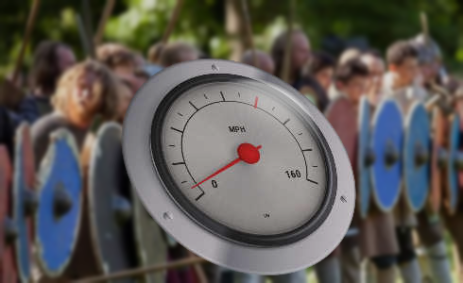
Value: 5mph
